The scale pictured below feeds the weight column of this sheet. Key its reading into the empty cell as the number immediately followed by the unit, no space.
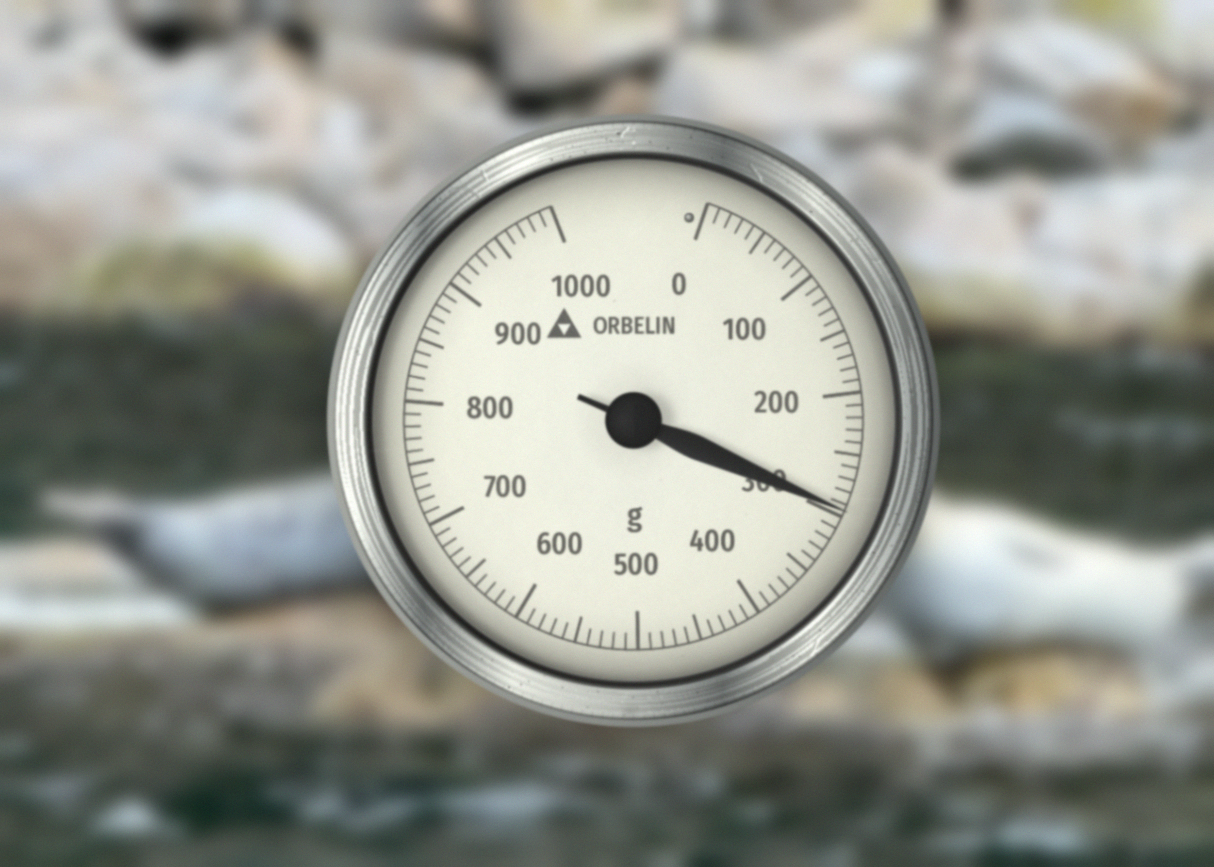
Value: 295g
